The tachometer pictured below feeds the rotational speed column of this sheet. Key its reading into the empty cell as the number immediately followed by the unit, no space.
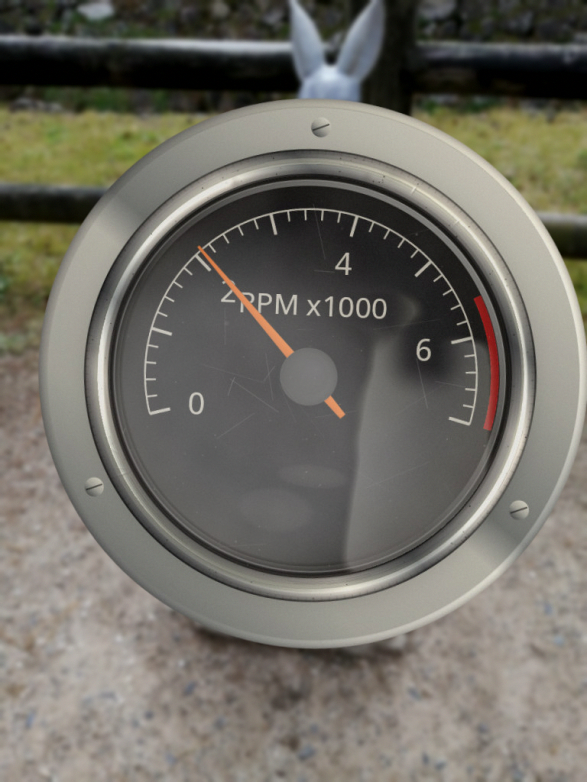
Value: 2100rpm
